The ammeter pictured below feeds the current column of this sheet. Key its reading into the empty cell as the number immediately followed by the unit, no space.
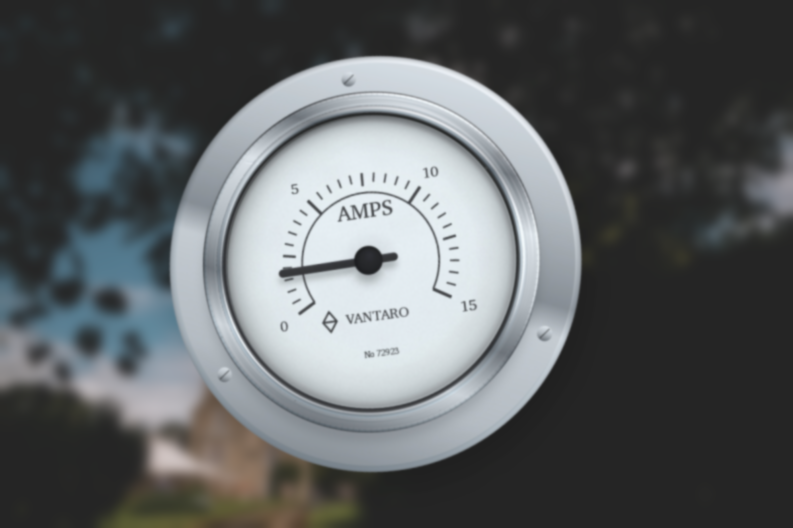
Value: 1.75A
